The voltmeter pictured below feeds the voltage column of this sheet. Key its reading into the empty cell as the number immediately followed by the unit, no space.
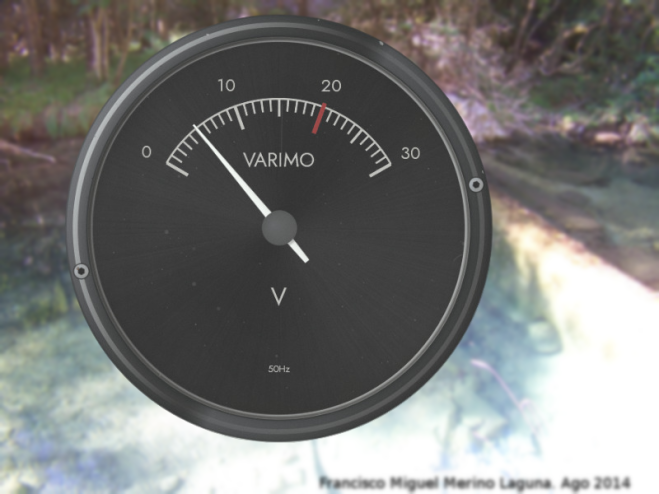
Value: 5V
